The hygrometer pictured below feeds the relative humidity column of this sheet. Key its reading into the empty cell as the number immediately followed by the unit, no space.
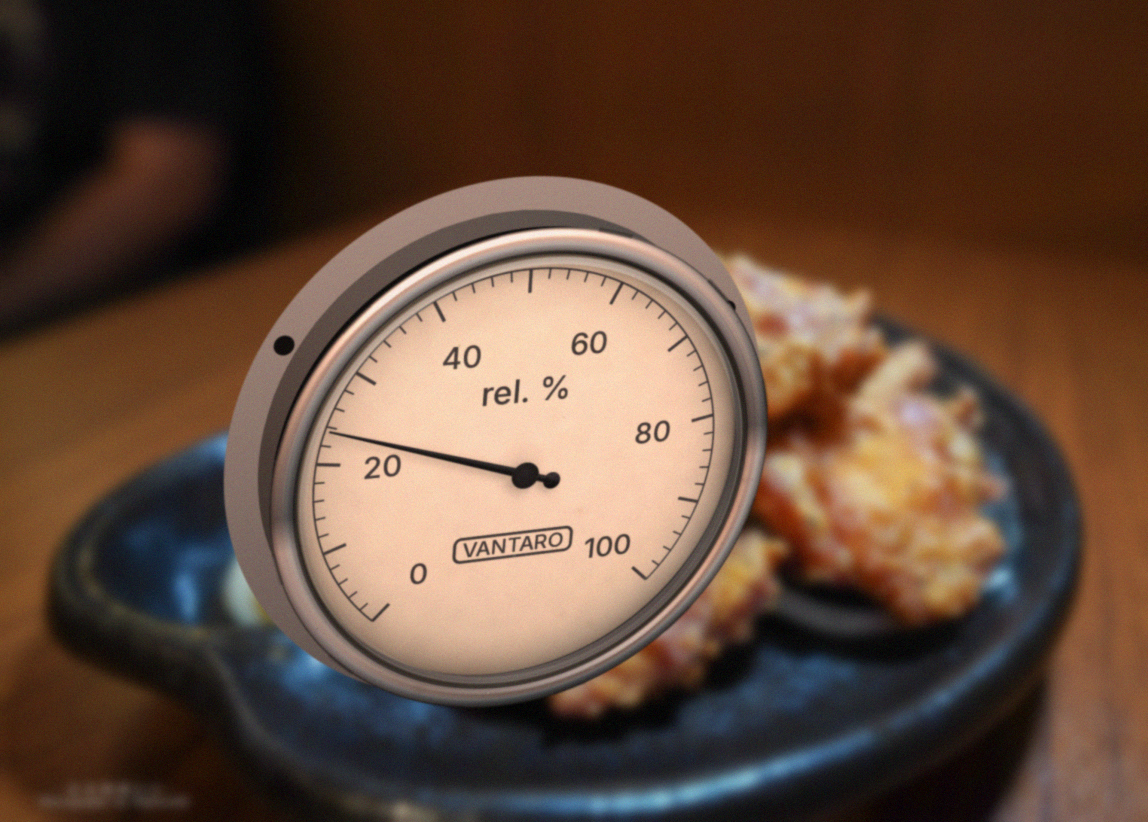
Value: 24%
